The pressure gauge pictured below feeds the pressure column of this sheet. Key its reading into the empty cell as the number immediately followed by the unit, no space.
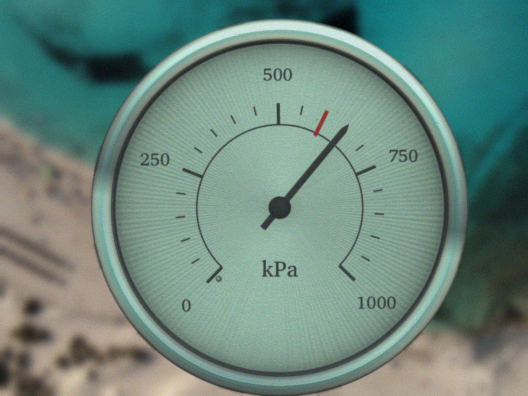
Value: 650kPa
